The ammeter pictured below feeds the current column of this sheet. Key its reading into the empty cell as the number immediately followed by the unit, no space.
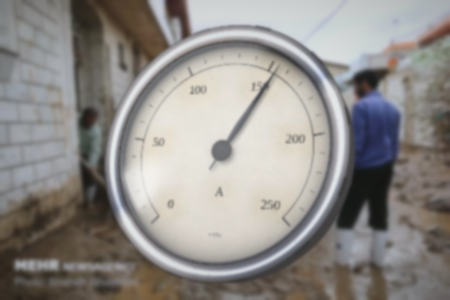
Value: 155A
